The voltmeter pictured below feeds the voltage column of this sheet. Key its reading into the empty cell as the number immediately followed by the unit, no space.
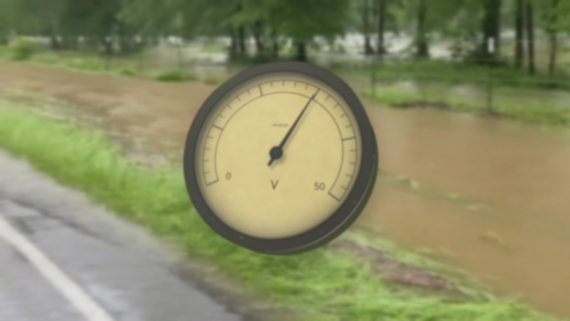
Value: 30V
